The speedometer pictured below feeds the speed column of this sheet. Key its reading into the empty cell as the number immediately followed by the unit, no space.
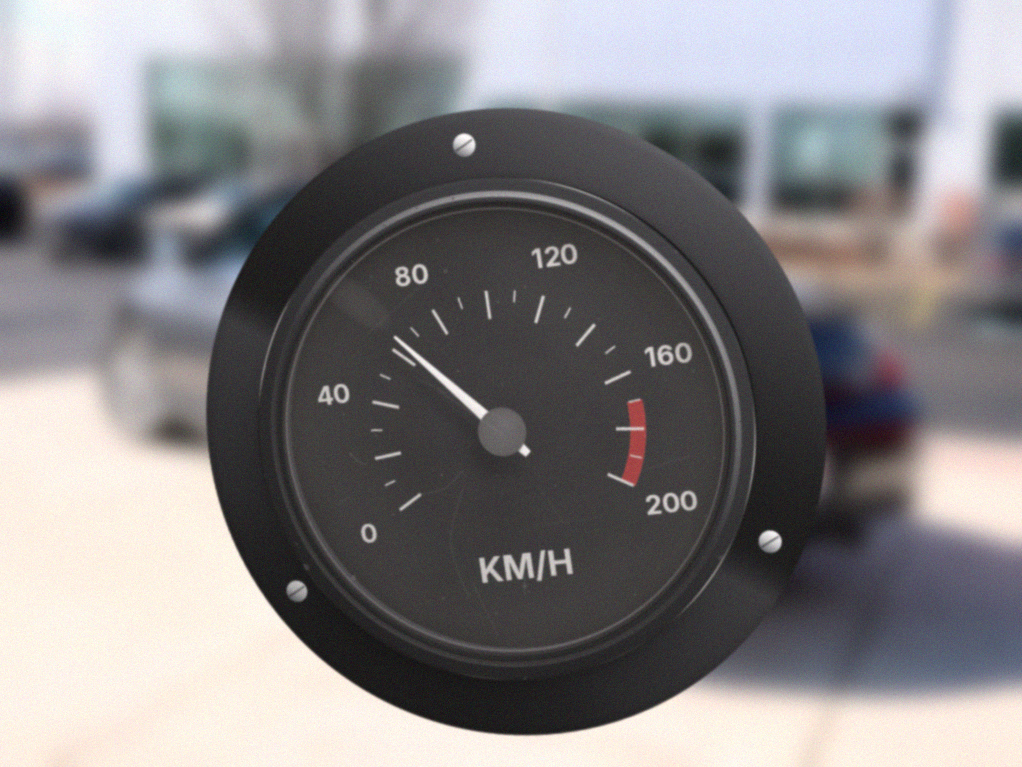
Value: 65km/h
